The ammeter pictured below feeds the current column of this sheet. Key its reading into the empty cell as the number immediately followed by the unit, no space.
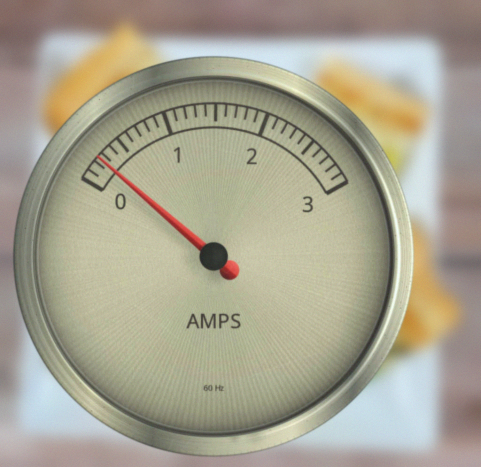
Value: 0.25A
